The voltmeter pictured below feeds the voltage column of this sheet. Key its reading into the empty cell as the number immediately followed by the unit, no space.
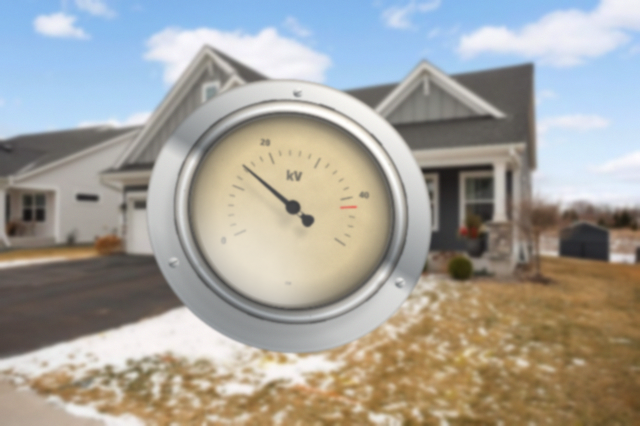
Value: 14kV
